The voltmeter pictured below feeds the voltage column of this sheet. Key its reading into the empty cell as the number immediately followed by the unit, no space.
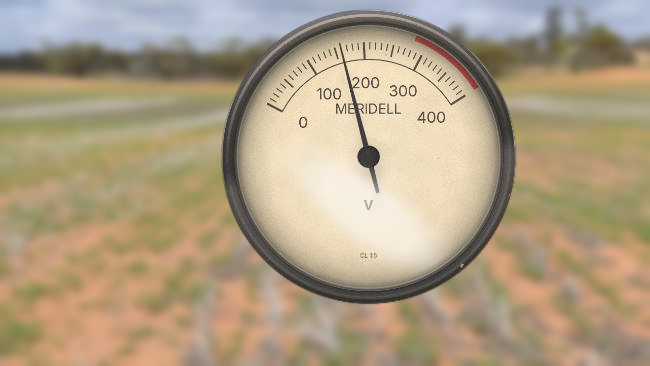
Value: 160V
